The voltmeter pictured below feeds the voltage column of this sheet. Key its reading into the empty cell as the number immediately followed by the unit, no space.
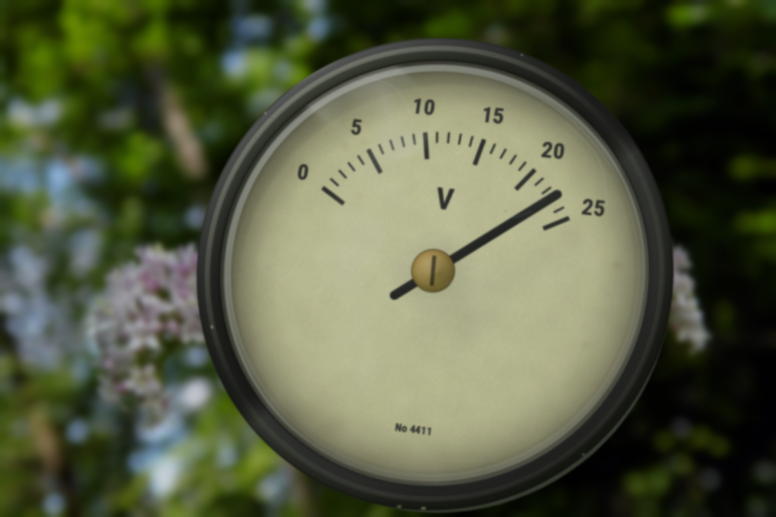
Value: 23V
